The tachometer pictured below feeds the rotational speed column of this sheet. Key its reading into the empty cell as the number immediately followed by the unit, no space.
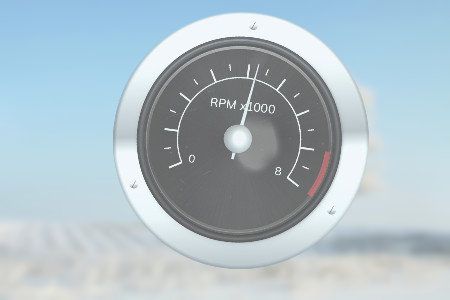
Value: 4250rpm
